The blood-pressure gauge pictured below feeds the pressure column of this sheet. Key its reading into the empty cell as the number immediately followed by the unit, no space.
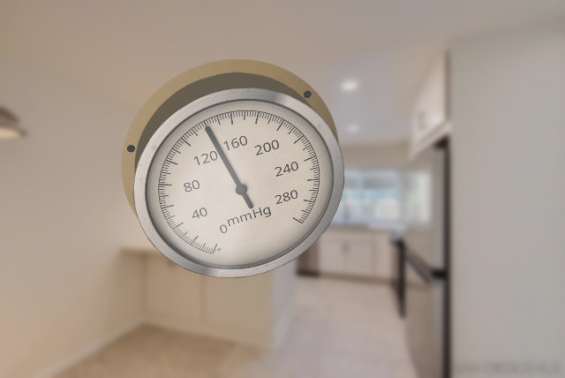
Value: 140mmHg
